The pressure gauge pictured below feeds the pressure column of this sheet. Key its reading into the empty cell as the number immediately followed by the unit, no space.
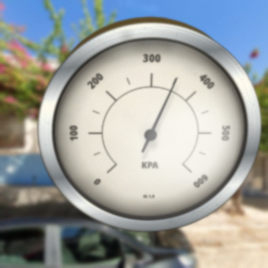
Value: 350kPa
